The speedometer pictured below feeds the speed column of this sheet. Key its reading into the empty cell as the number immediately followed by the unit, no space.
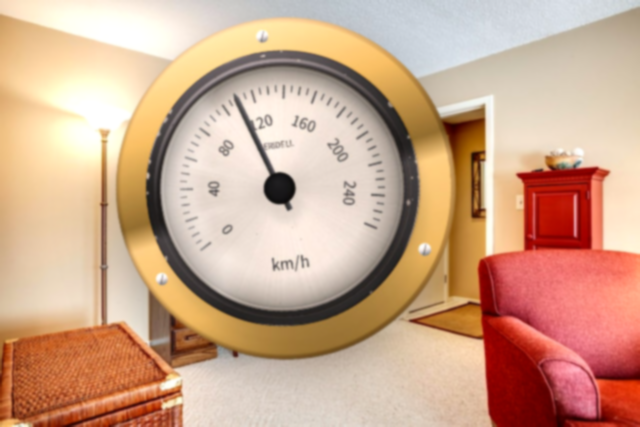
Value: 110km/h
